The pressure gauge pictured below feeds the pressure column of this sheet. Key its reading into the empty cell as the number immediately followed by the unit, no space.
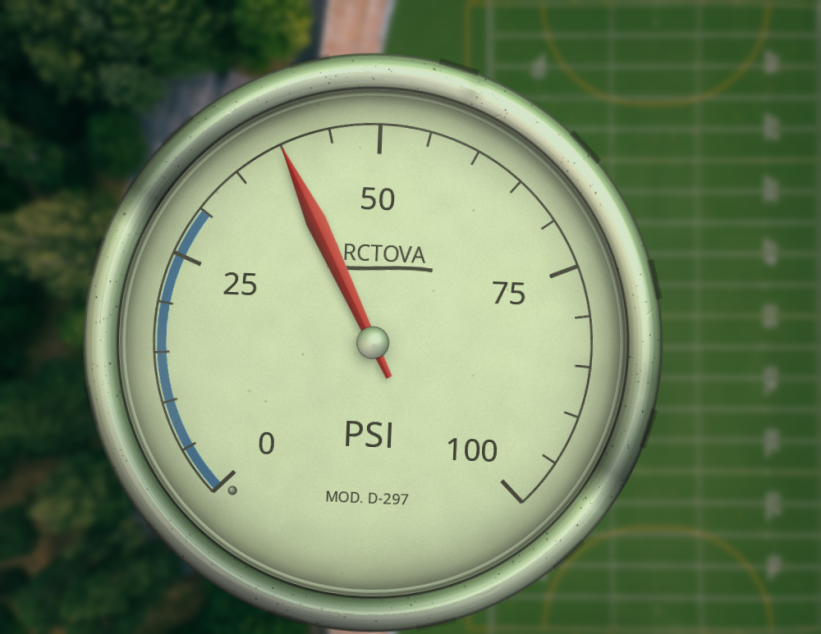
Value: 40psi
